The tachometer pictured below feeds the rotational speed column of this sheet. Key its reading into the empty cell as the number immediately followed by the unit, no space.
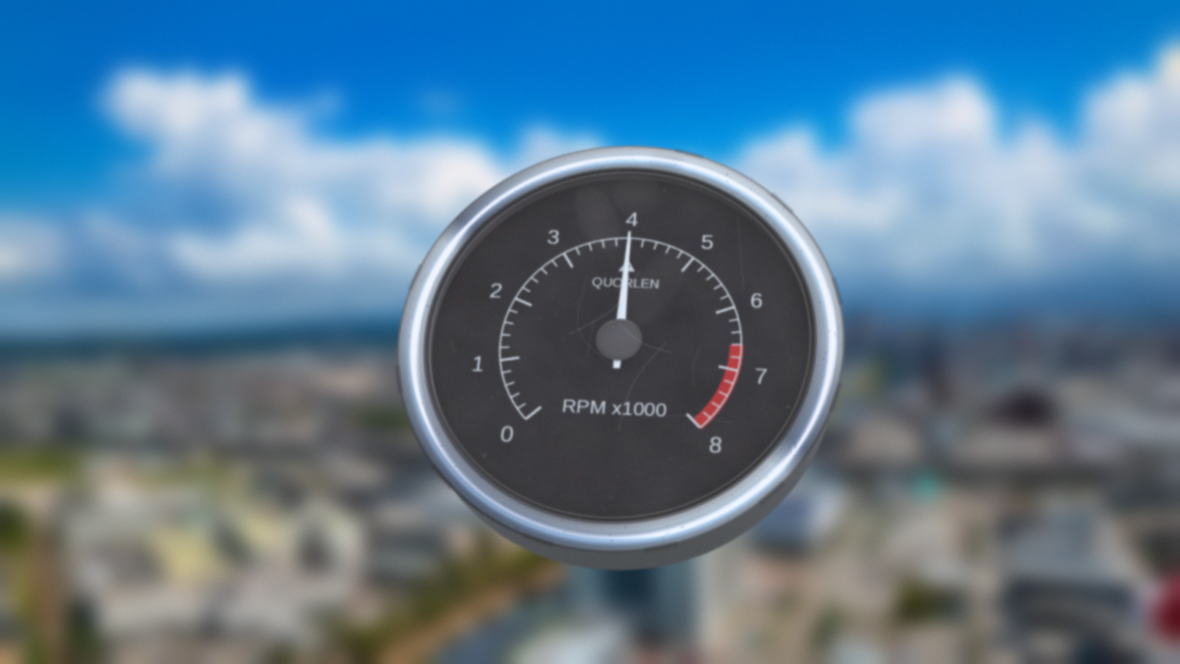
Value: 4000rpm
